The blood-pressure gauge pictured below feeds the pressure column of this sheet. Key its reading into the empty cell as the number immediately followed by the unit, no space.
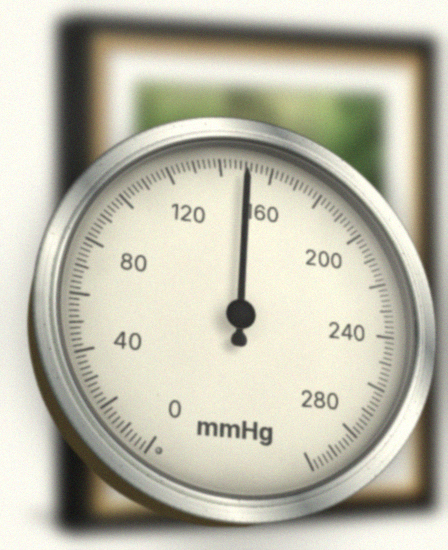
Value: 150mmHg
